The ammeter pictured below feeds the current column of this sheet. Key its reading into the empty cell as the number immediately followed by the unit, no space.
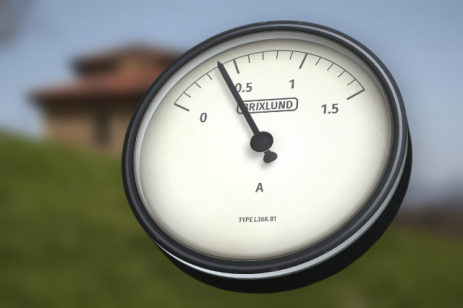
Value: 0.4A
